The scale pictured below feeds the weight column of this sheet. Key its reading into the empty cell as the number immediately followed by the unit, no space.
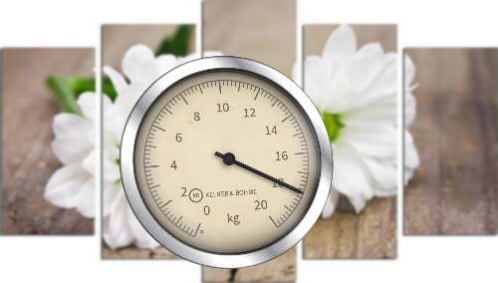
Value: 18kg
